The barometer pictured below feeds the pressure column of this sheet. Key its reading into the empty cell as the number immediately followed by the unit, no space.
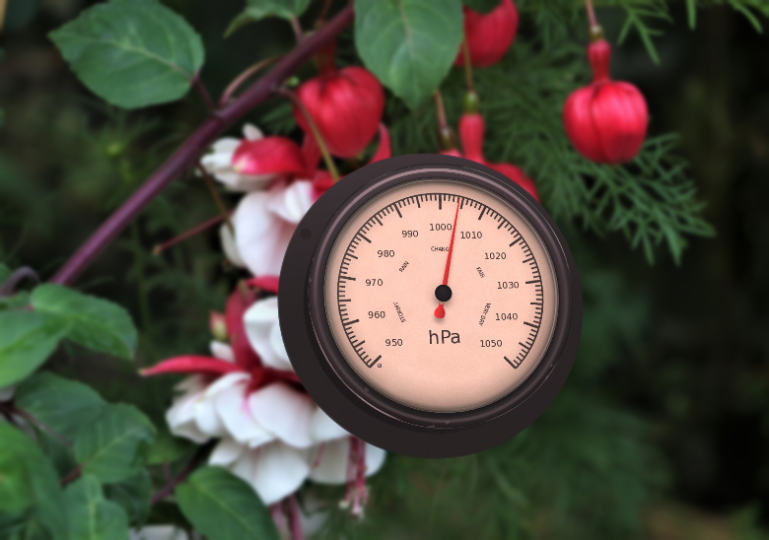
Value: 1004hPa
